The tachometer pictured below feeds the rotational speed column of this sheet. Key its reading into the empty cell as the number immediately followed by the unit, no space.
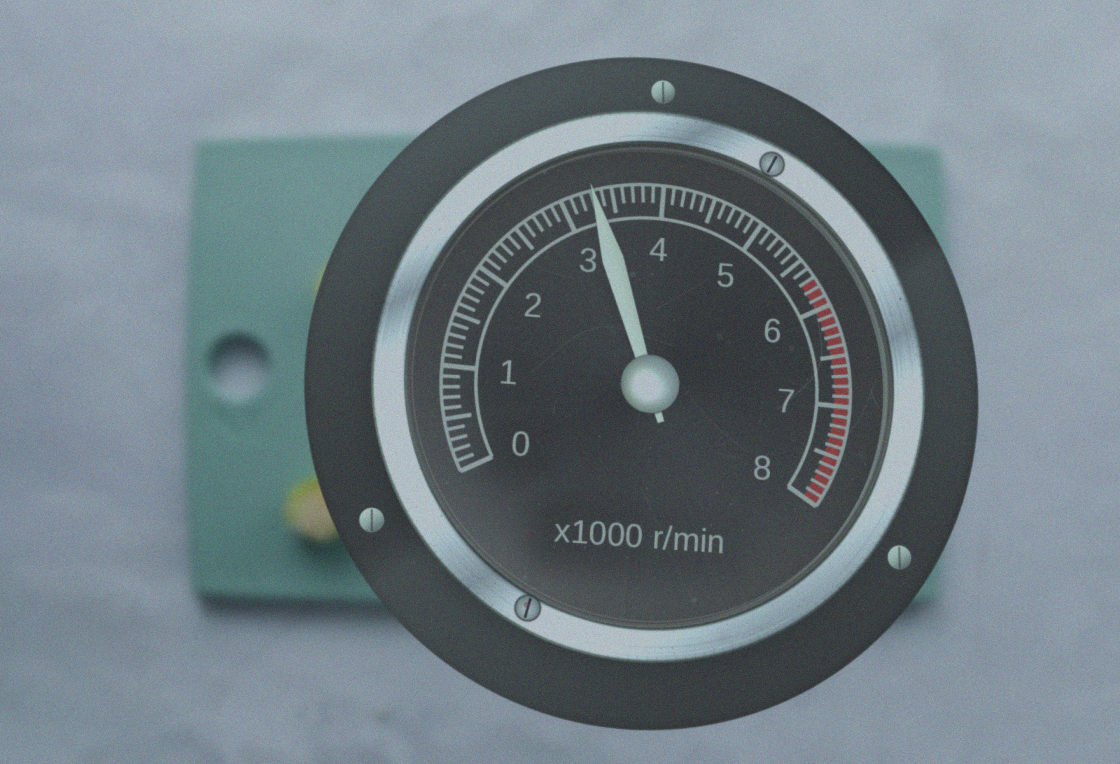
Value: 3300rpm
